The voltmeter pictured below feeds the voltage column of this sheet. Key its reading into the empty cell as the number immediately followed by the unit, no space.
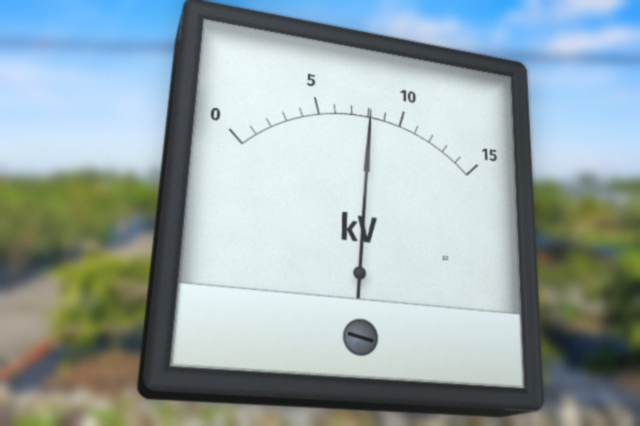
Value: 8kV
